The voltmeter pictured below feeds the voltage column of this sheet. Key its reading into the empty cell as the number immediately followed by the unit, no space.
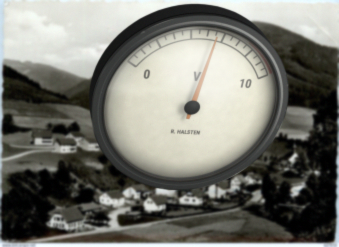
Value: 5.5V
